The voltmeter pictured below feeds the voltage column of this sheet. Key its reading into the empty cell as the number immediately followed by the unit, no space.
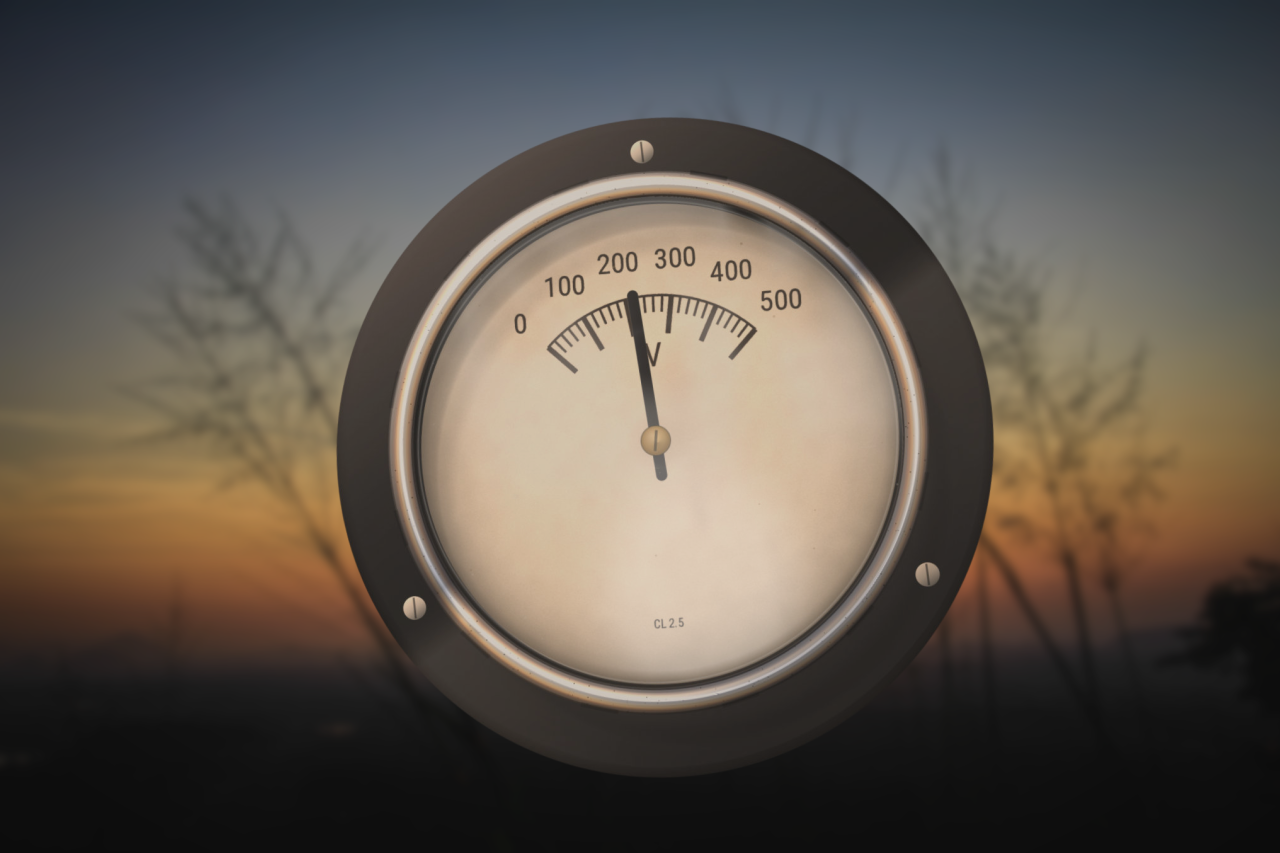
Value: 220V
